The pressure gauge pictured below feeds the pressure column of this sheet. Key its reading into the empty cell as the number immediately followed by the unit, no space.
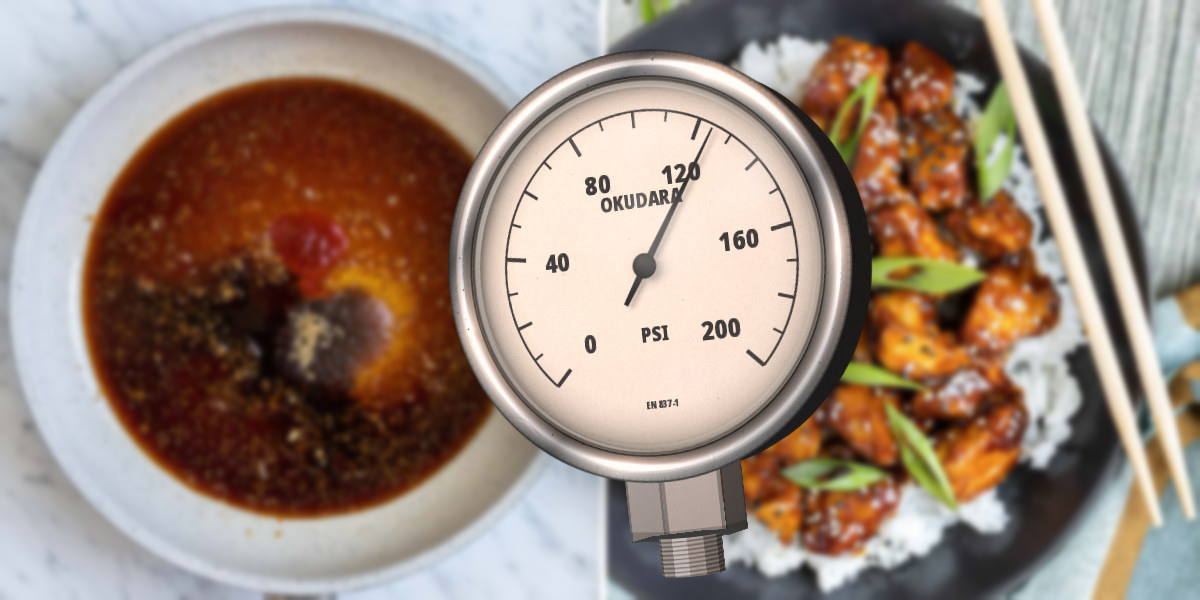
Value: 125psi
